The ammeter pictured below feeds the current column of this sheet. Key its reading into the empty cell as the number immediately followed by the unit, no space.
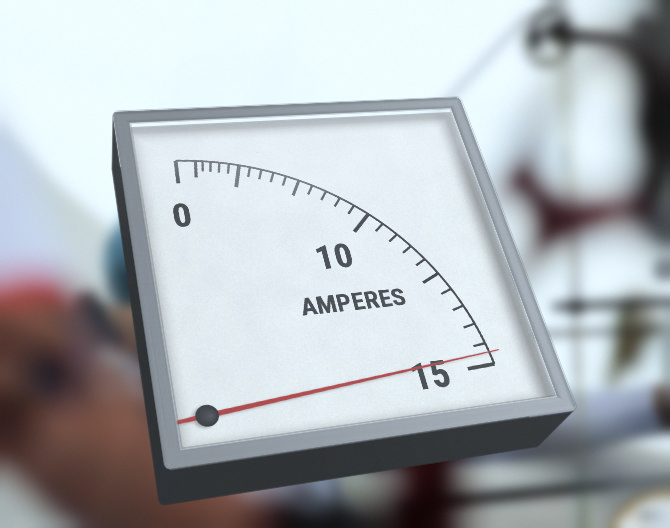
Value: 14.75A
